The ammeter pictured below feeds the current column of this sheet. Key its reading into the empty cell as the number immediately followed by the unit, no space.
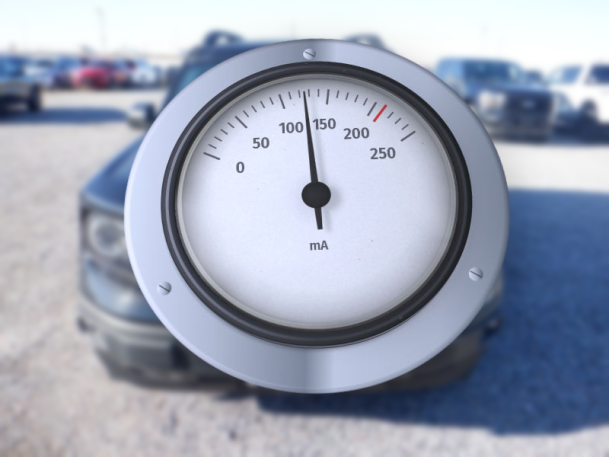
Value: 125mA
